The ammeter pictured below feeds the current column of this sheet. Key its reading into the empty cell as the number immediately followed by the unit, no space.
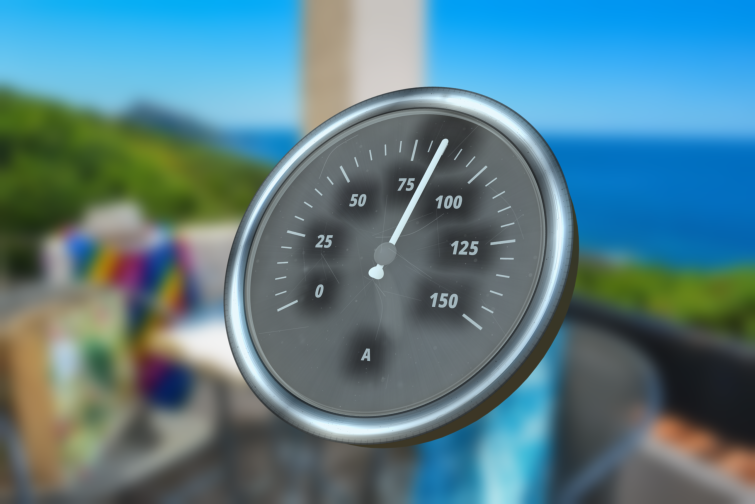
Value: 85A
